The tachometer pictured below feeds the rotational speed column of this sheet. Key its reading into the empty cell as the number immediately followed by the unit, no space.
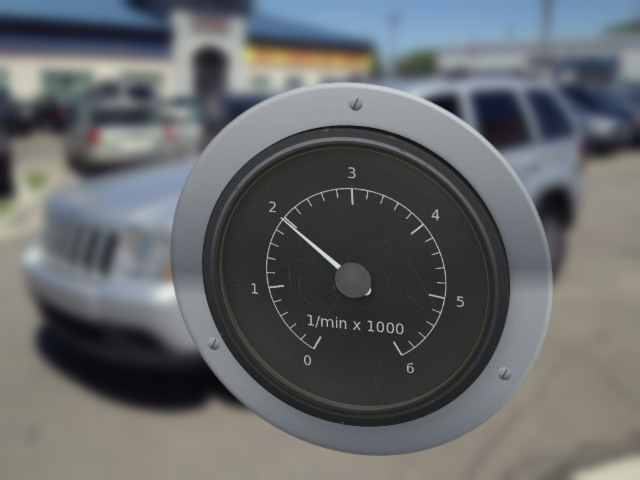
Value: 2000rpm
